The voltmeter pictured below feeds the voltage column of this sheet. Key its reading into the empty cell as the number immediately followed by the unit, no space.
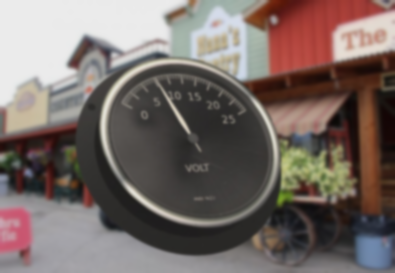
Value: 7.5V
